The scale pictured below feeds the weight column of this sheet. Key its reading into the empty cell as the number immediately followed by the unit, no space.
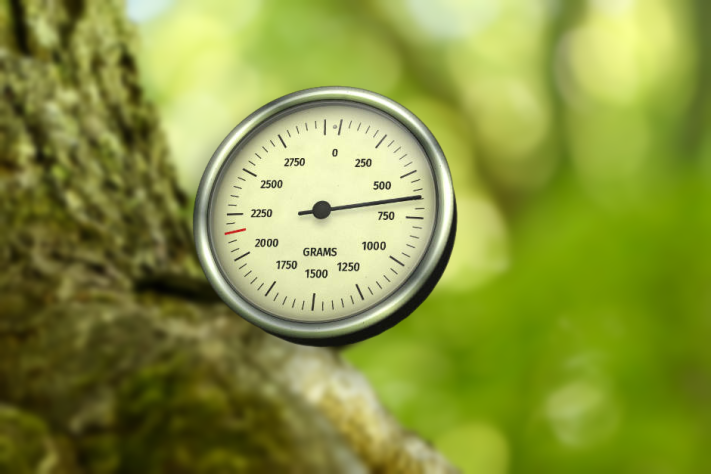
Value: 650g
